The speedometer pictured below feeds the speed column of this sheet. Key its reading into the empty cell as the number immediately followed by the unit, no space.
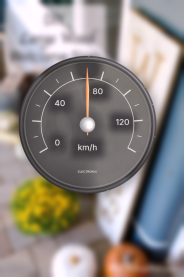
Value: 70km/h
